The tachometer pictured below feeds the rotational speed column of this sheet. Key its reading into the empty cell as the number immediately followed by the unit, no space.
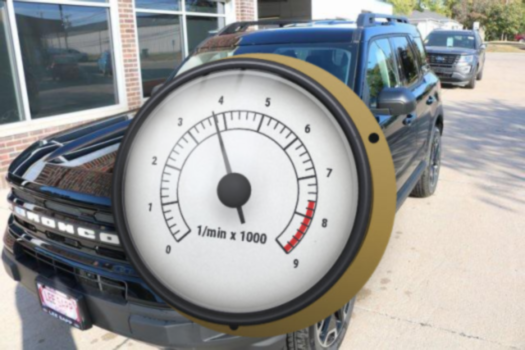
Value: 3800rpm
